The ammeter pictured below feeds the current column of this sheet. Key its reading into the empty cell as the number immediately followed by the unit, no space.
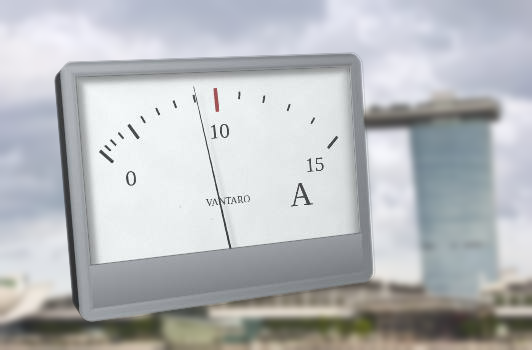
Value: 9A
